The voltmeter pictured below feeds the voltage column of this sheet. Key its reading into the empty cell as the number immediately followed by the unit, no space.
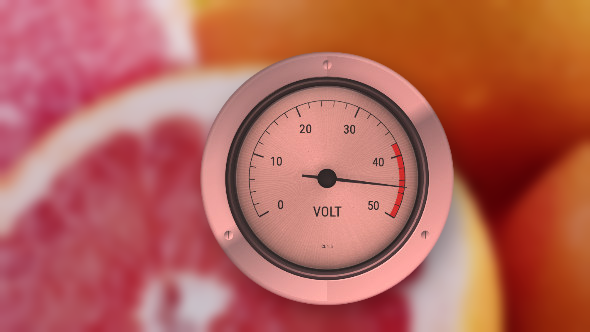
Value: 45V
